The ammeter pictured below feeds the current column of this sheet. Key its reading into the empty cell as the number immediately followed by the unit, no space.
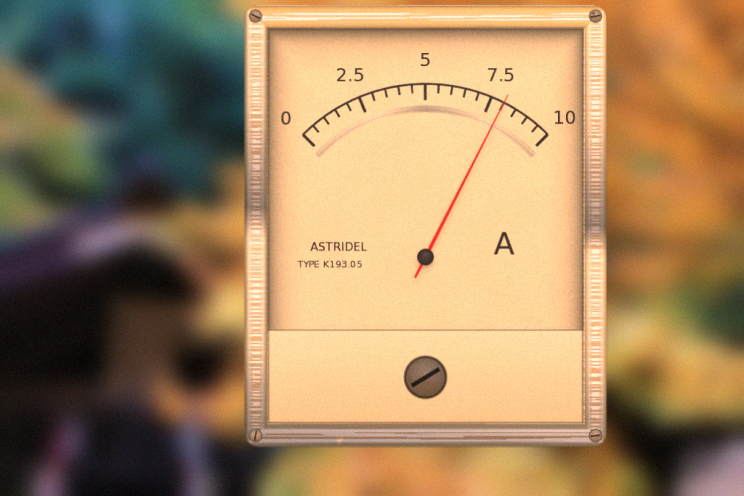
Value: 8A
